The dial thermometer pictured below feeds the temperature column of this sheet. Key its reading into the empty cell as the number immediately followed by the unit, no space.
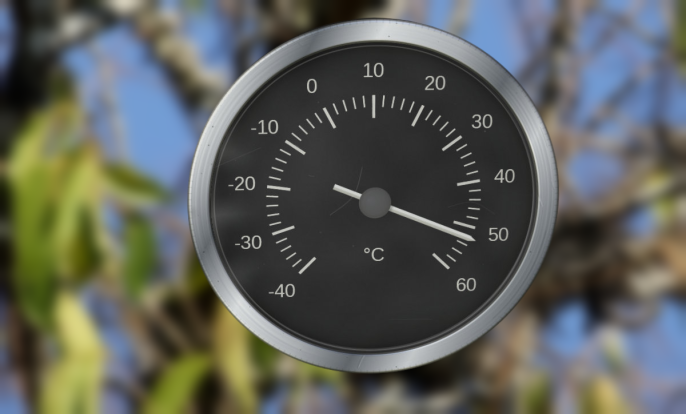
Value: 52°C
